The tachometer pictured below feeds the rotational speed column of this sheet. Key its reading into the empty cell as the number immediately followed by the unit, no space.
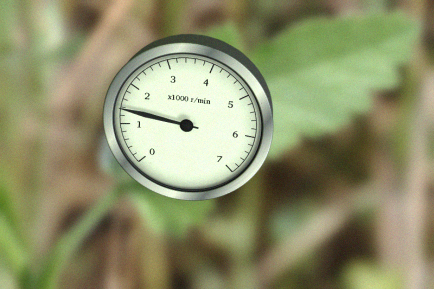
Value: 1400rpm
